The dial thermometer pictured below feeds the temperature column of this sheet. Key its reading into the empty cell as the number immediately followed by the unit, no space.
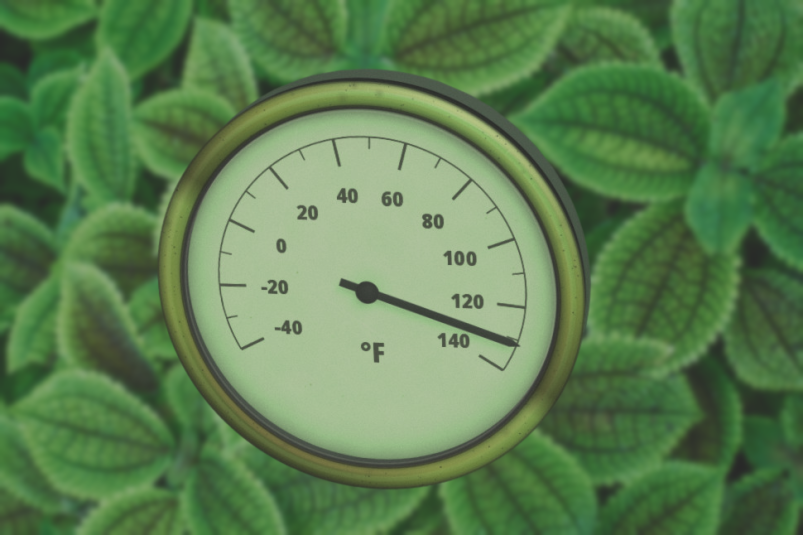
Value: 130°F
